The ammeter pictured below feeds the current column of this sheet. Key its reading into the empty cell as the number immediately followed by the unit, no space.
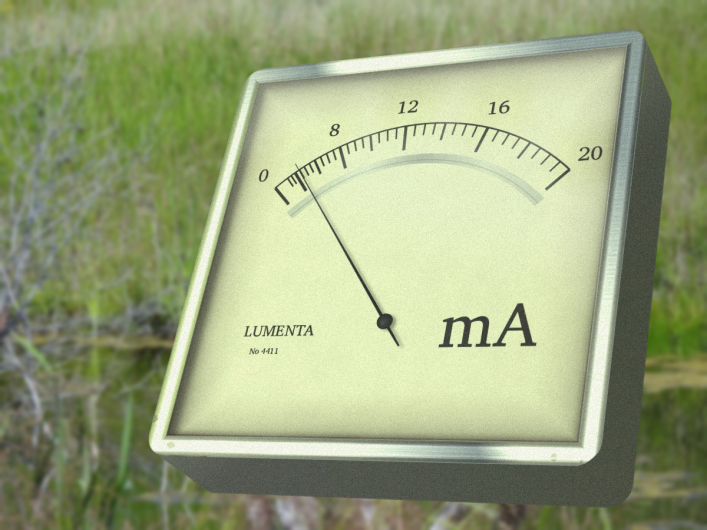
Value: 4.5mA
